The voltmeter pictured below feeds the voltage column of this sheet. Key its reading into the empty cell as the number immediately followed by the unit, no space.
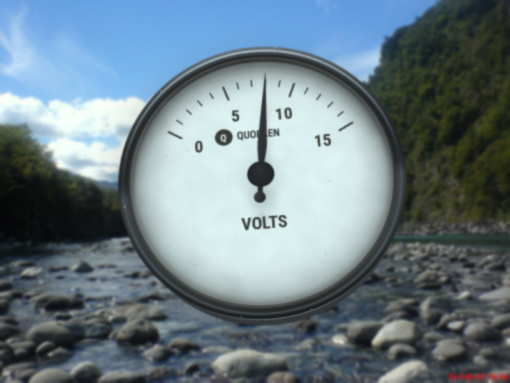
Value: 8V
